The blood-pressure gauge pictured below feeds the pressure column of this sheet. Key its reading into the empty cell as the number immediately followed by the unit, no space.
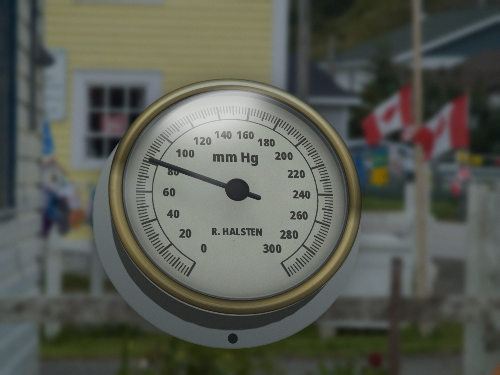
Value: 80mmHg
